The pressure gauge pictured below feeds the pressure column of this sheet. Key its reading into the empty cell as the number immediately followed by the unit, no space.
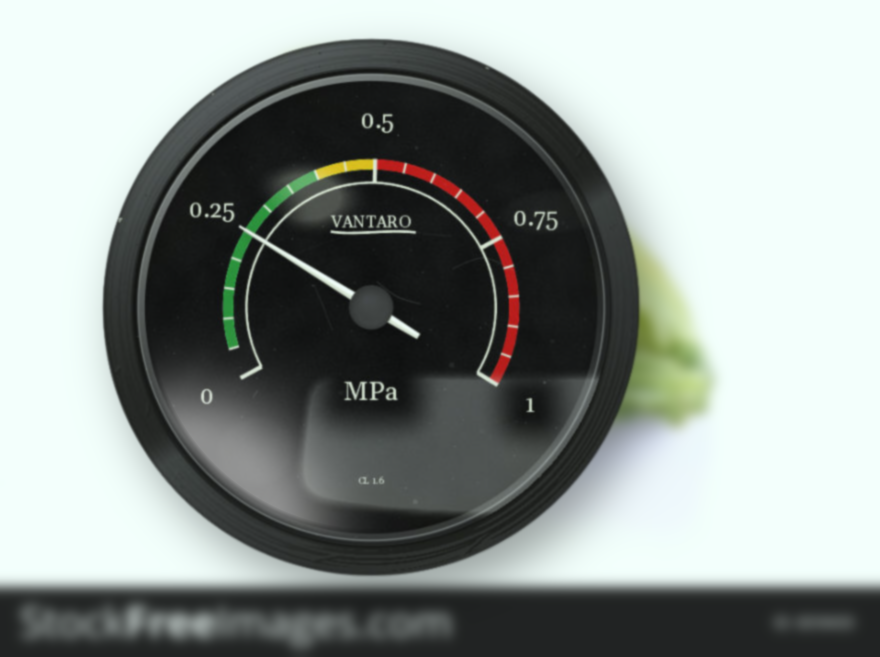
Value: 0.25MPa
